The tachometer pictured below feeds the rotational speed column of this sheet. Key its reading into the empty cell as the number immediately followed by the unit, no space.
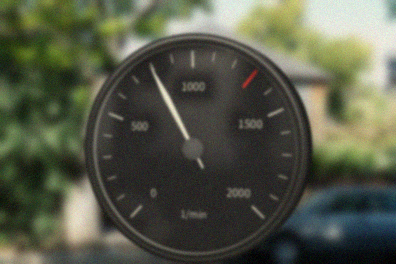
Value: 800rpm
